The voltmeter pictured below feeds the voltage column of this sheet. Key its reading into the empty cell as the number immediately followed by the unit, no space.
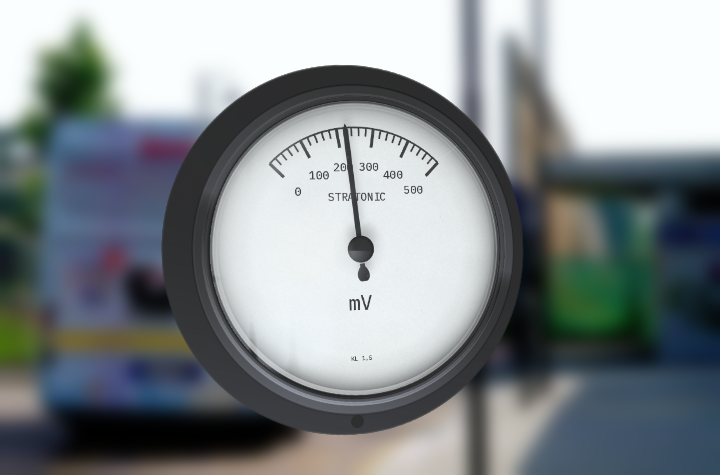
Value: 220mV
